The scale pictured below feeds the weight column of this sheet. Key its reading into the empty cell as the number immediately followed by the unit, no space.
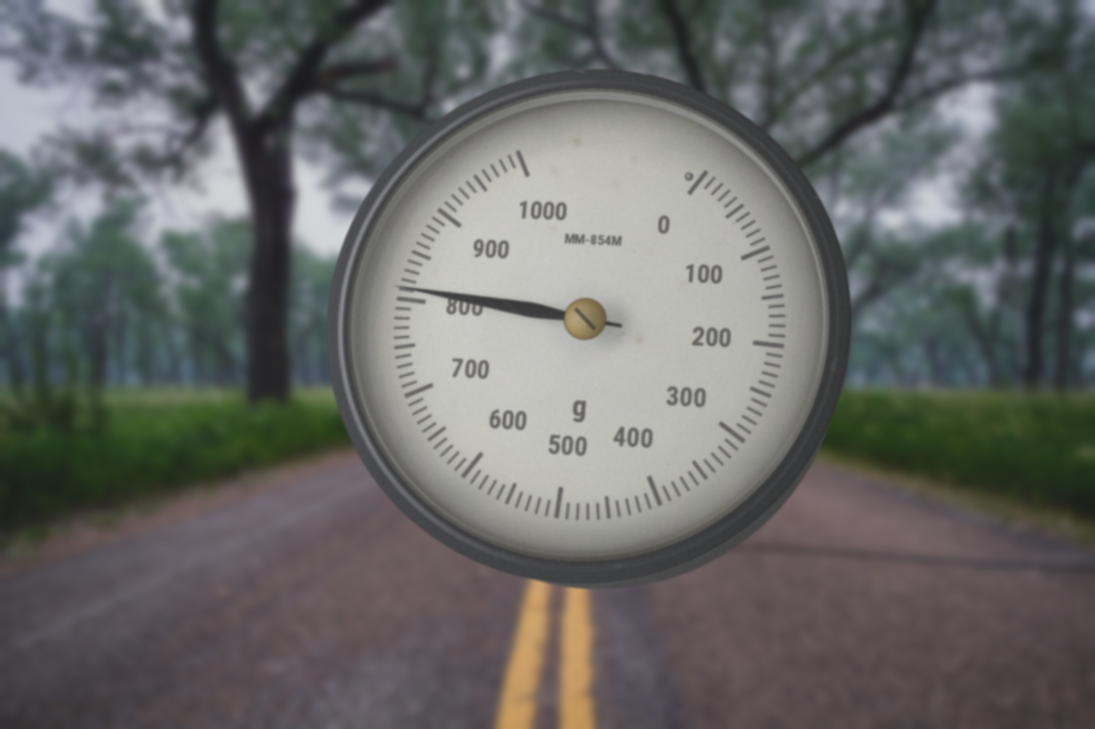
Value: 810g
